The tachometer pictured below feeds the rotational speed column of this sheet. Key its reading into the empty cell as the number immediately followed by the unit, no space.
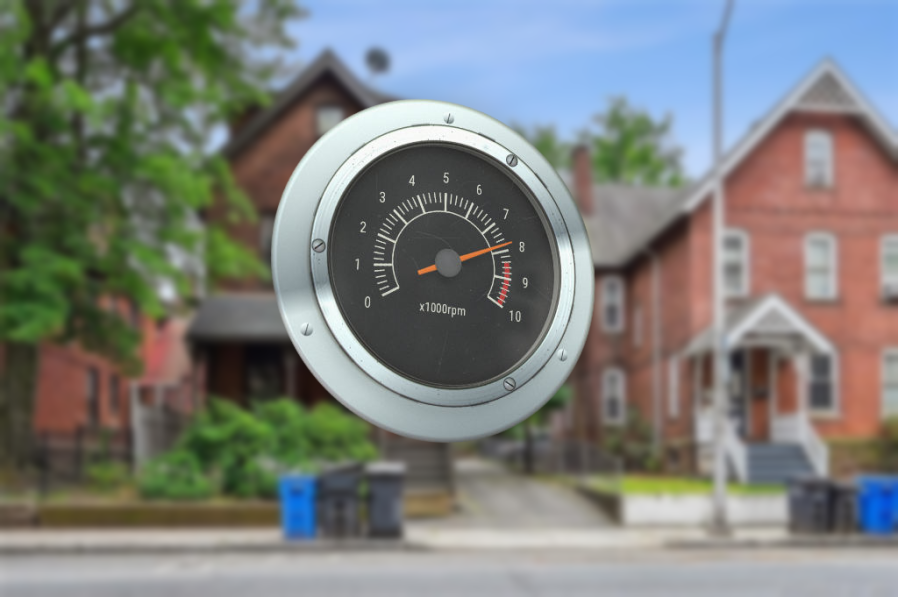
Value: 7800rpm
